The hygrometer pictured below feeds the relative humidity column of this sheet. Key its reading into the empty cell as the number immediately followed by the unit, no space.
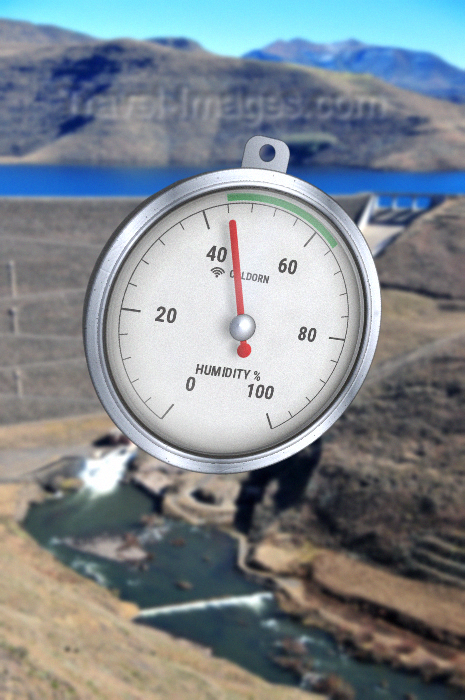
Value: 44%
